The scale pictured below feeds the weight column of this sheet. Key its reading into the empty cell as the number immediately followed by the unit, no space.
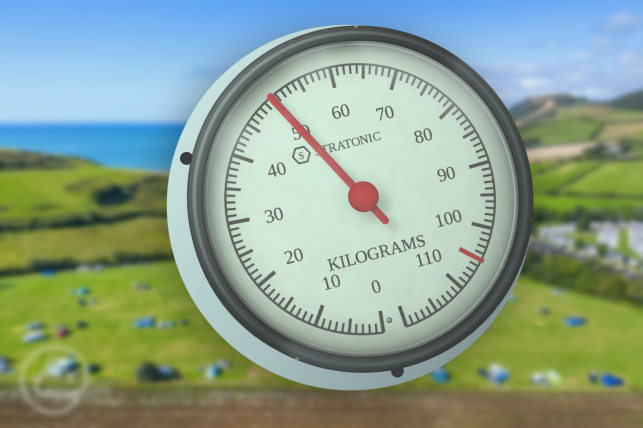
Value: 50kg
